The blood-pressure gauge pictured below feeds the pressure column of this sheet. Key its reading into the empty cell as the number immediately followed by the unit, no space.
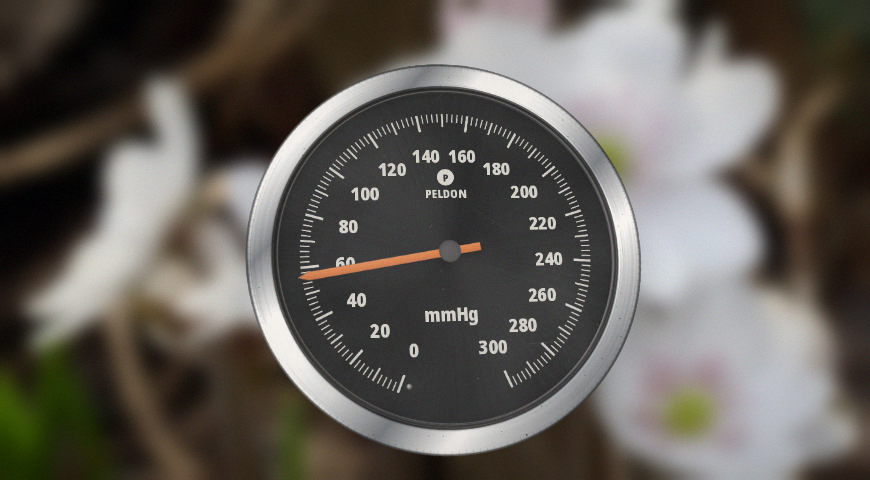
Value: 56mmHg
